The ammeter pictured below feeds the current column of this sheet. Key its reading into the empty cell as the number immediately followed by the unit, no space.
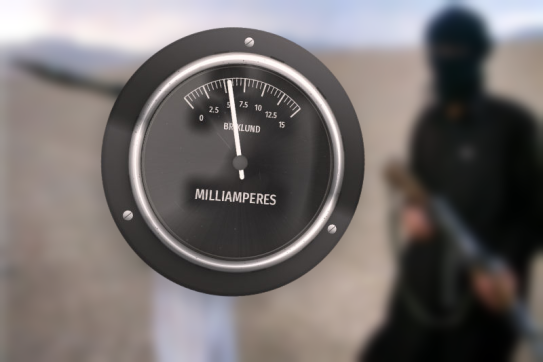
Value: 5.5mA
